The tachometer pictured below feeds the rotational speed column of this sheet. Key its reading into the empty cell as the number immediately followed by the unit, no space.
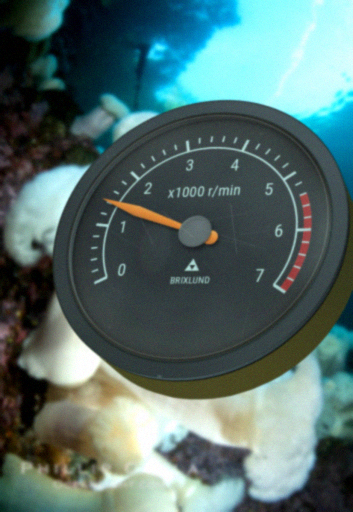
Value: 1400rpm
